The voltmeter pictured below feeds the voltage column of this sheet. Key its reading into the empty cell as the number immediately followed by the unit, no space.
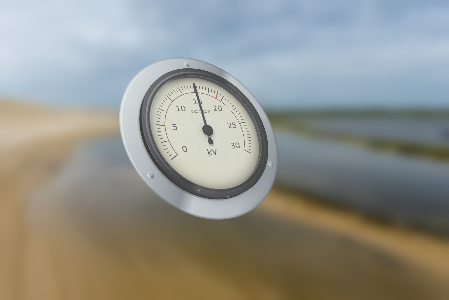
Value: 15kV
